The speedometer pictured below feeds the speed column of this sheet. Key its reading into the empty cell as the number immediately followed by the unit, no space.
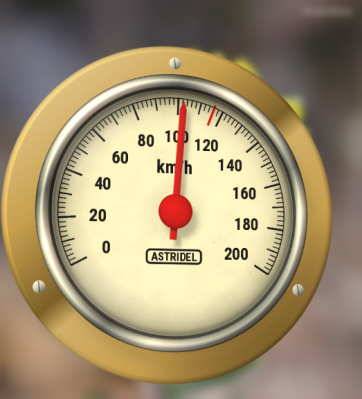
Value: 102km/h
